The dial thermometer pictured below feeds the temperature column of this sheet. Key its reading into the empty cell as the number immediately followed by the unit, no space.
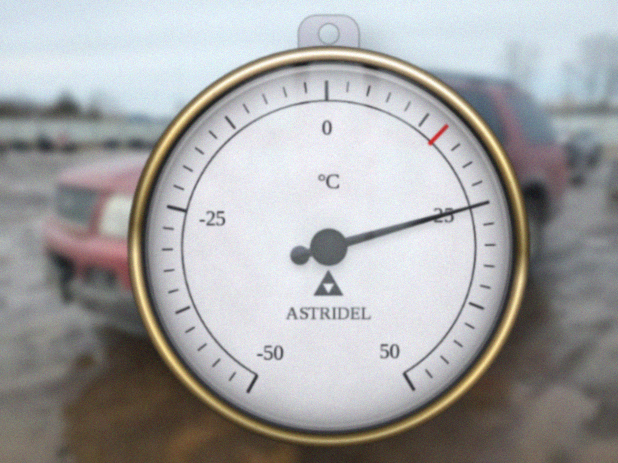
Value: 25°C
